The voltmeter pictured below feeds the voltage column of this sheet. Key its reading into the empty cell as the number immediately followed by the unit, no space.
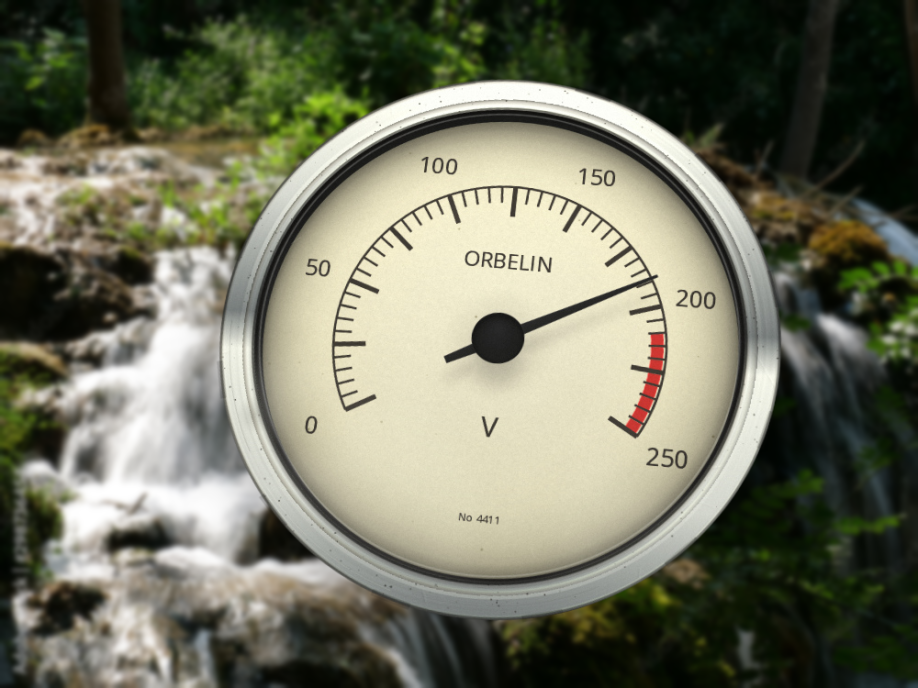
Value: 190V
